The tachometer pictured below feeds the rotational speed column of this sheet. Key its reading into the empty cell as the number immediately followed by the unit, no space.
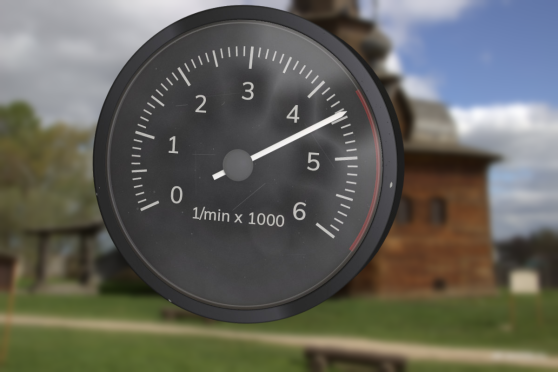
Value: 4450rpm
